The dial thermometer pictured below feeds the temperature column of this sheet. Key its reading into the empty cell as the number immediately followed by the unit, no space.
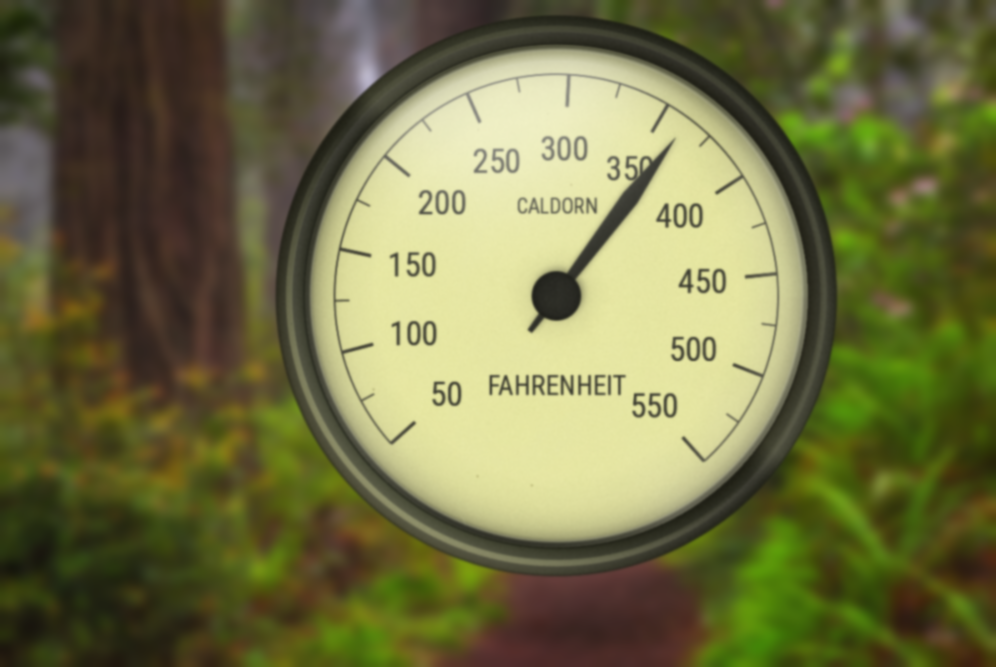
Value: 362.5°F
